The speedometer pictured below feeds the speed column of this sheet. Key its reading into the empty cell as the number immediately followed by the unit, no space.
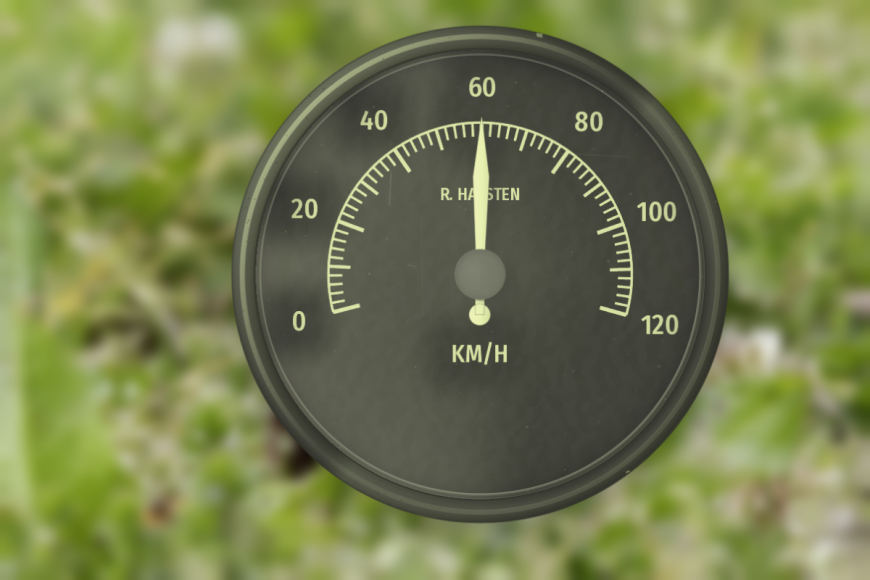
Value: 60km/h
